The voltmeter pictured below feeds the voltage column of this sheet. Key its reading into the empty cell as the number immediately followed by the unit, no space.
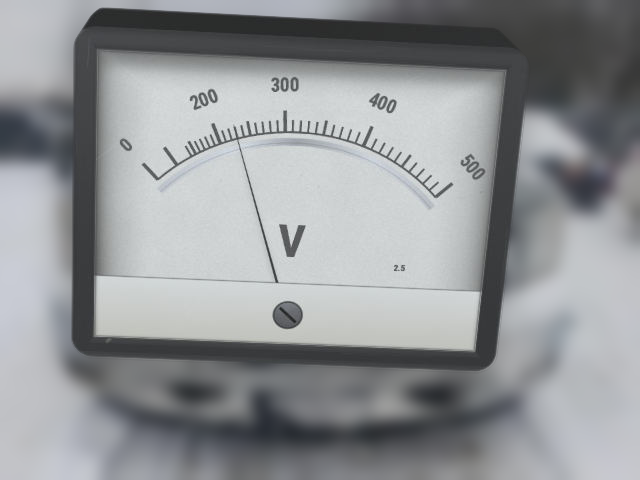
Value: 230V
